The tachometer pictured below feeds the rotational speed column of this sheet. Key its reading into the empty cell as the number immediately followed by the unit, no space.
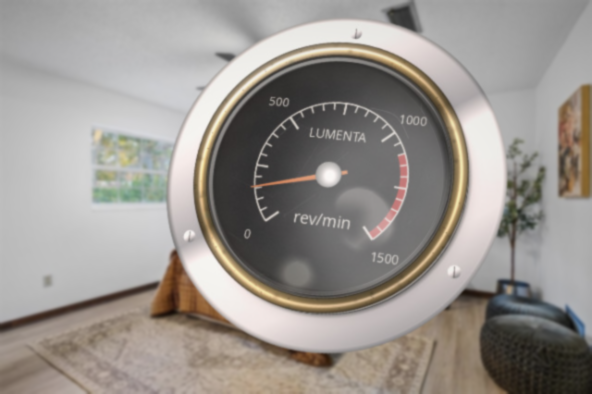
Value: 150rpm
